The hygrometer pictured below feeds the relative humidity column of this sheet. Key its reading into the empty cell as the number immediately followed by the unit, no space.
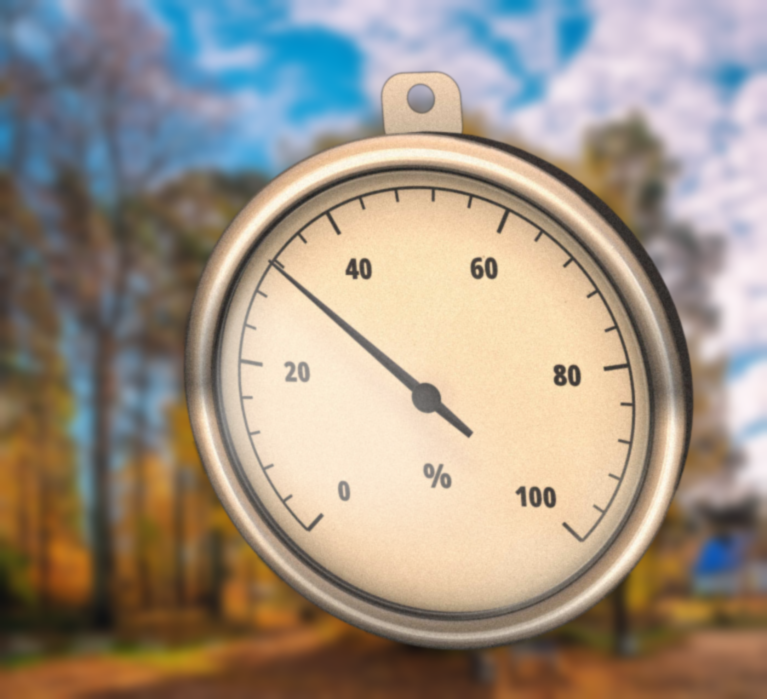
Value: 32%
